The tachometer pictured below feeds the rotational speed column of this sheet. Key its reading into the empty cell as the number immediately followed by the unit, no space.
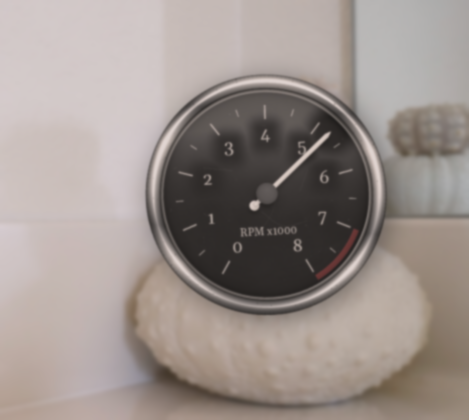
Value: 5250rpm
